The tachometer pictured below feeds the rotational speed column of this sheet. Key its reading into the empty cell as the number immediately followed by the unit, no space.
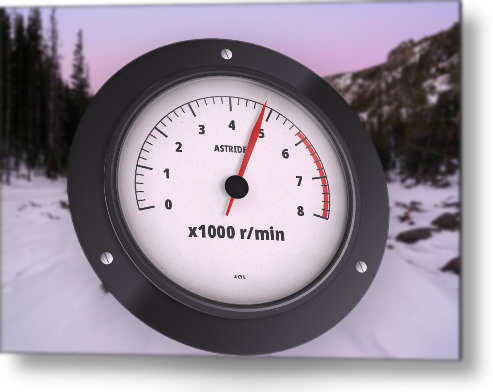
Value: 4800rpm
